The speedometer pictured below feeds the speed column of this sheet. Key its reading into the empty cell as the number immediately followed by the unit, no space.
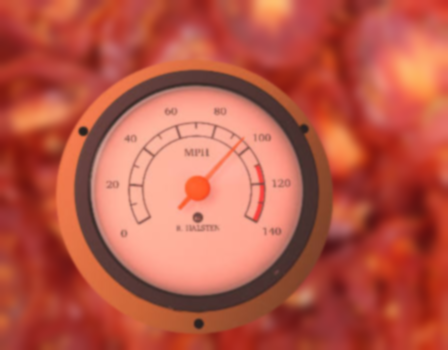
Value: 95mph
